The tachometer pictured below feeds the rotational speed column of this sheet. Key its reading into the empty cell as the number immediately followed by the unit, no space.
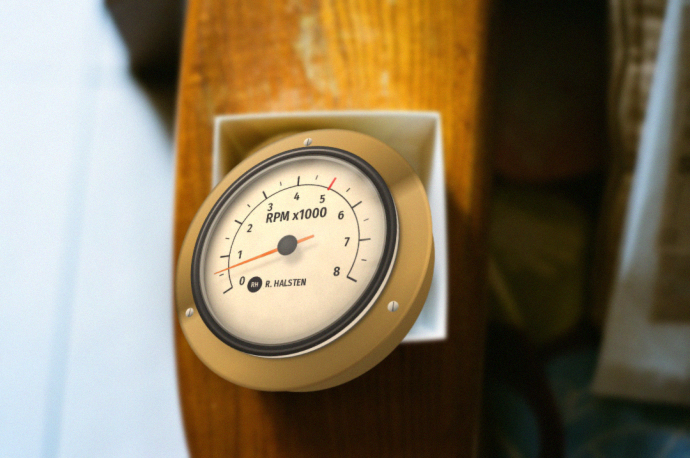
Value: 500rpm
